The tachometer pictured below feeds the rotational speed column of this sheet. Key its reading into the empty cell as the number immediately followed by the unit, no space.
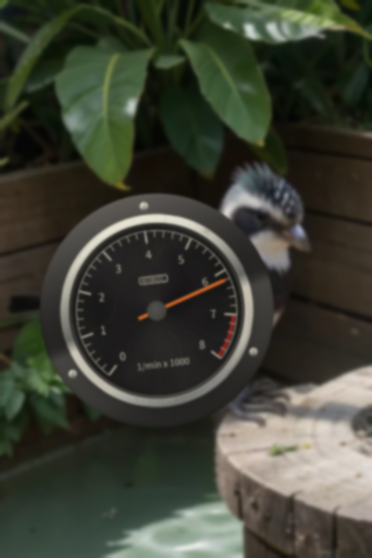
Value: 6200rpm
